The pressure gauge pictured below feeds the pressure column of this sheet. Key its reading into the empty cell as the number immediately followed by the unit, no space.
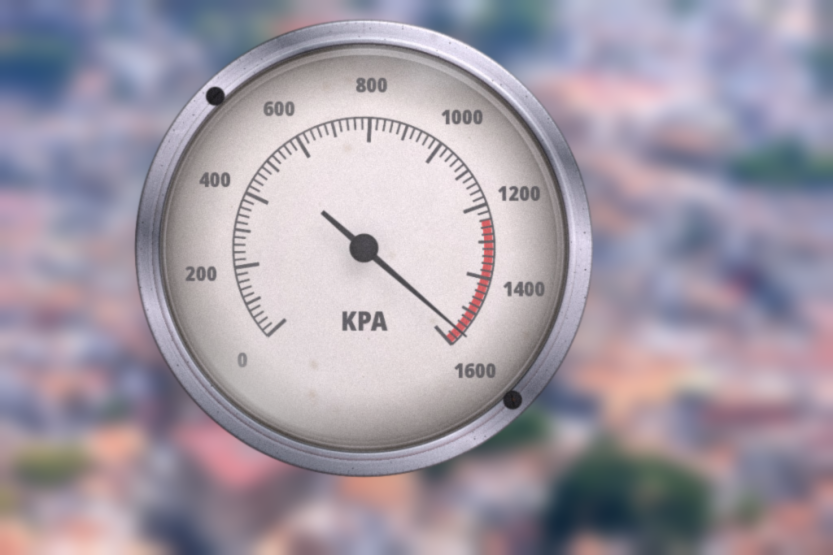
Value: 1560kPa
